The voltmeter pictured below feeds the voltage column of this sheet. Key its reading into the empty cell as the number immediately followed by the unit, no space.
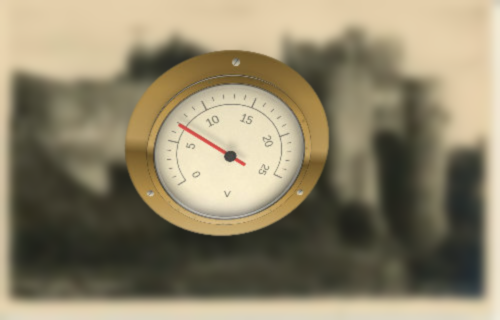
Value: 7V
